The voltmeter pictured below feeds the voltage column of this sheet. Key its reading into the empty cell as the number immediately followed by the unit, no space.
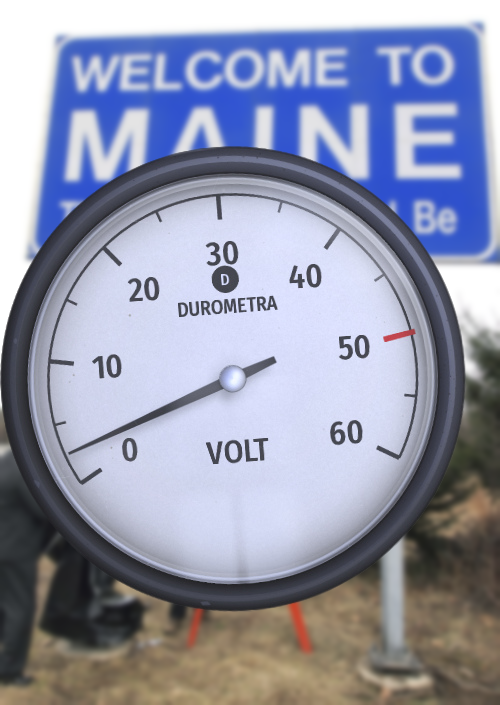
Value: 2.5V
